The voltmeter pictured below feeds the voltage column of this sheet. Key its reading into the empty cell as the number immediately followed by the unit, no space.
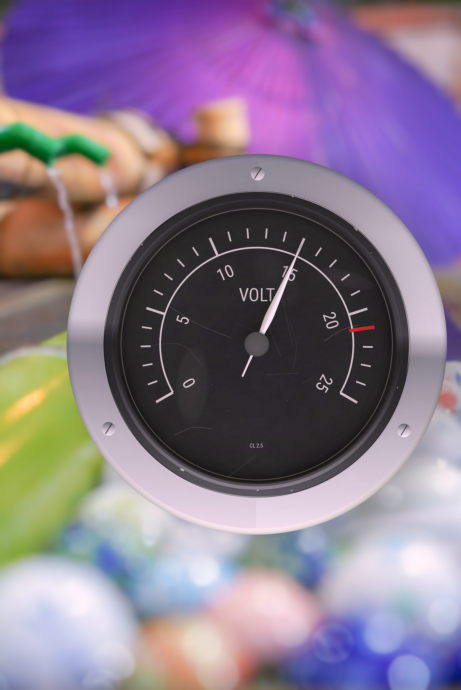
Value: 15V
